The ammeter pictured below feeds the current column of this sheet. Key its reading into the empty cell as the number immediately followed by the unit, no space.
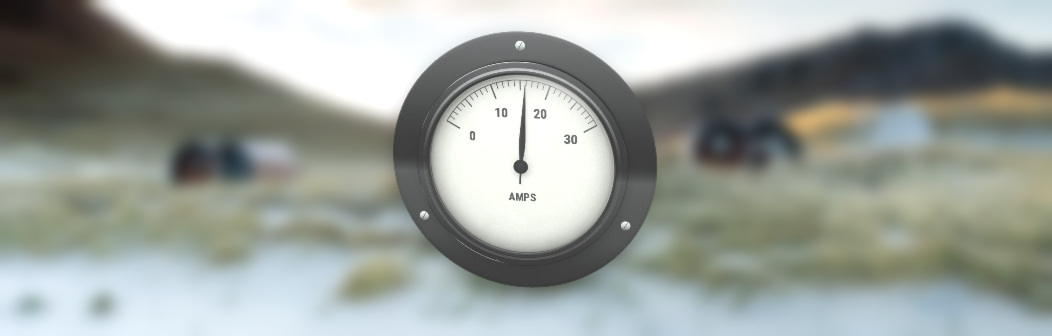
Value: 16A
